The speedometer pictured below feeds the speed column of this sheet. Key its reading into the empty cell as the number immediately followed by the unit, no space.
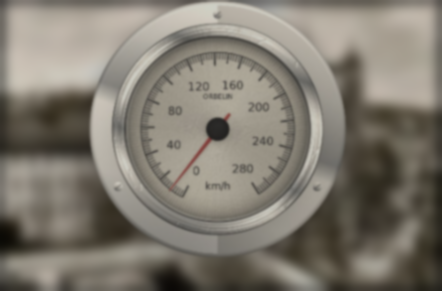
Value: 10km/h
